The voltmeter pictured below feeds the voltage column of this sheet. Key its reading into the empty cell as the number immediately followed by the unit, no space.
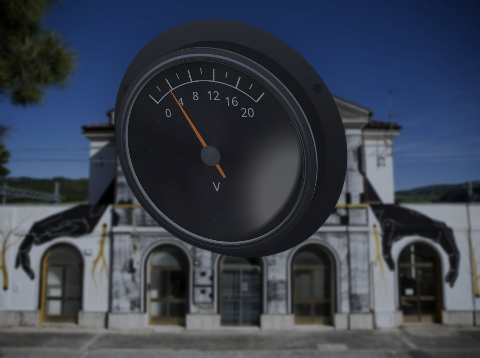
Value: 4V
